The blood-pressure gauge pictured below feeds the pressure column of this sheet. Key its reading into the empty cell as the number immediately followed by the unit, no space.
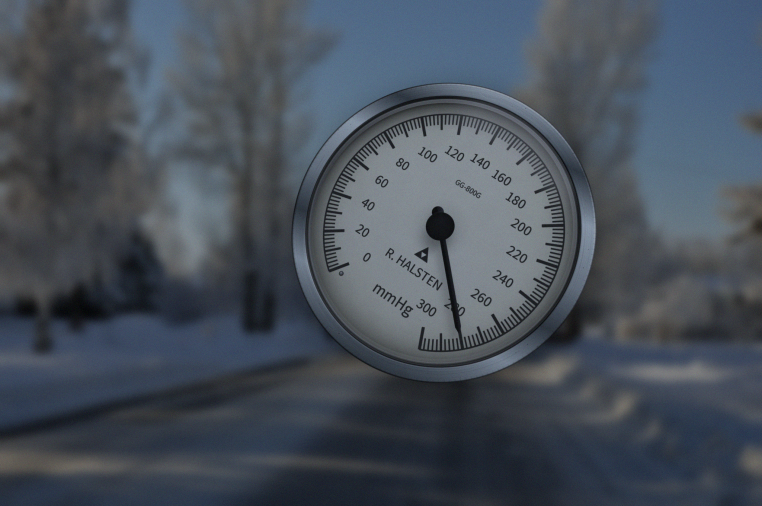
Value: 280mmHg
